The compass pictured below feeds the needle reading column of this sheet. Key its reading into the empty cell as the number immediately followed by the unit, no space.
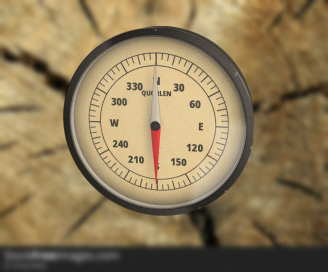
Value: 180°
